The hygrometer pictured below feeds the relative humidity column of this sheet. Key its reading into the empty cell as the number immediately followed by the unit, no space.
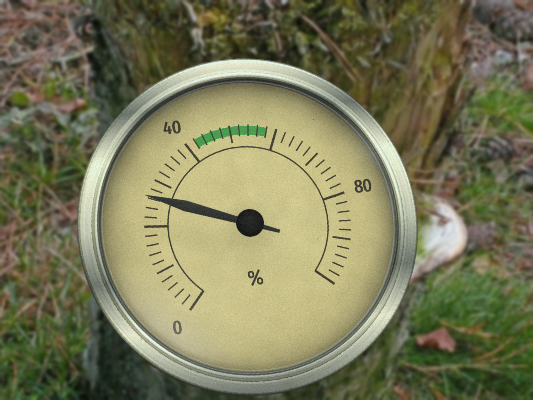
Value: 26%
